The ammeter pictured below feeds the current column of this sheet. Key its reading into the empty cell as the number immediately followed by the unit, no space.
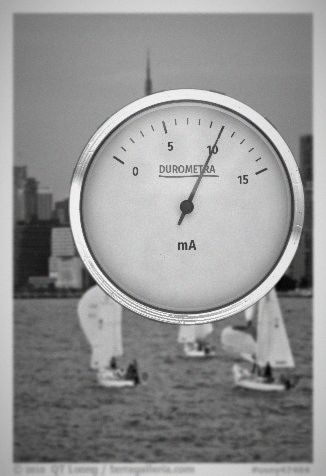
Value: 10mA
